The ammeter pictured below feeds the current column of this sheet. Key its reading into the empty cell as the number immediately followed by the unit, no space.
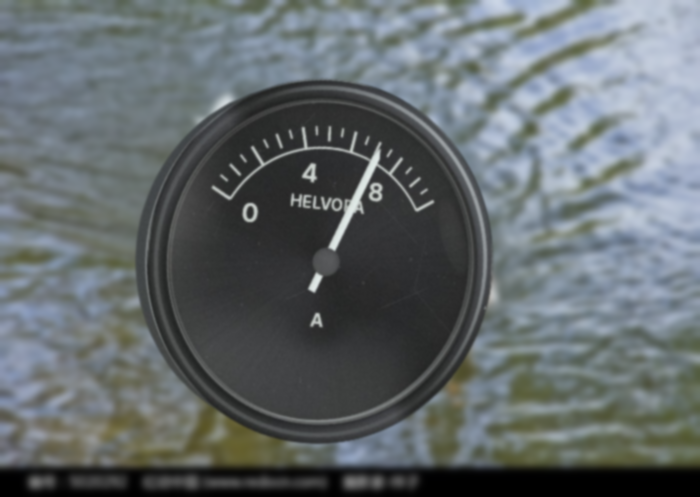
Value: 7A
